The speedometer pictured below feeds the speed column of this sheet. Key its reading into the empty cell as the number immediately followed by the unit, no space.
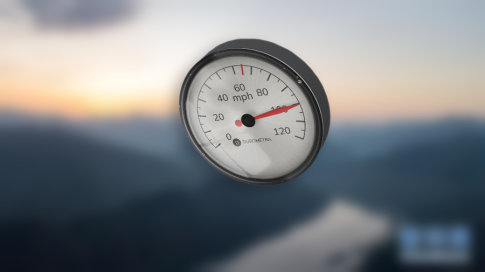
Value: 100mph
